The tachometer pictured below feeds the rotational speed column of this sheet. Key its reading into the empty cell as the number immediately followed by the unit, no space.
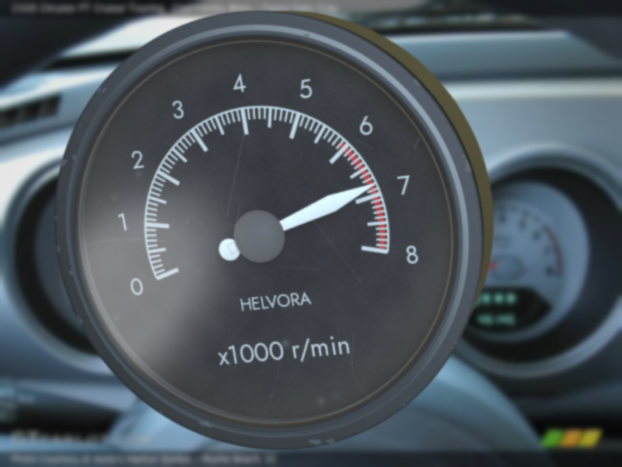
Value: 6800rpm
